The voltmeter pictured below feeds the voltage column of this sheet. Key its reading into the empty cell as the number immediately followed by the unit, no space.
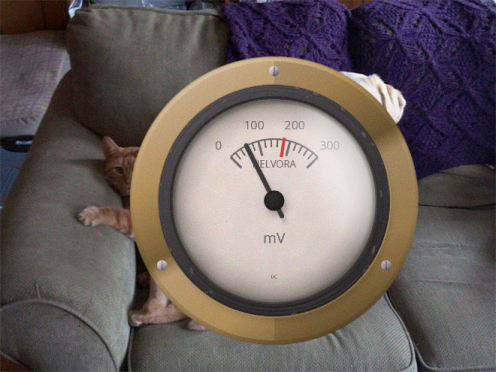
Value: 60mV
